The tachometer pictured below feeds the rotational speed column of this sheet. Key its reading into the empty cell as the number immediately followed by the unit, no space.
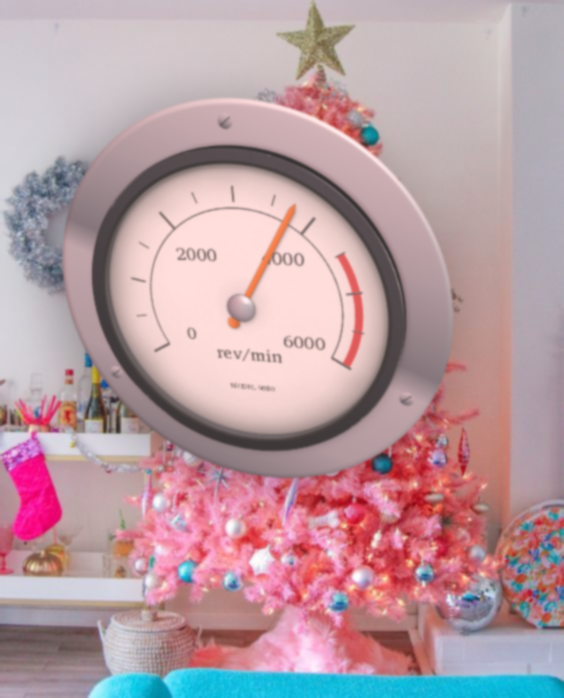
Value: 3750rpm
